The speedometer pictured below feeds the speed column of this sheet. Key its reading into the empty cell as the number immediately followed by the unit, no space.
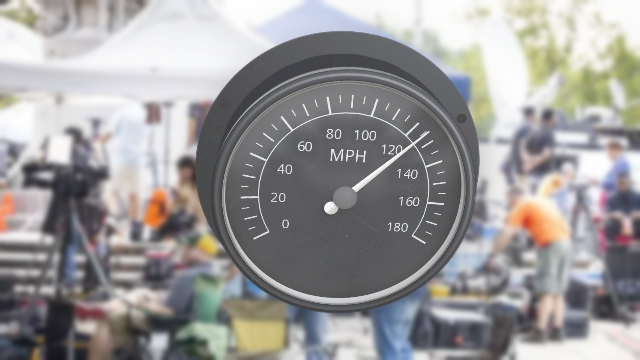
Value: 125mph
